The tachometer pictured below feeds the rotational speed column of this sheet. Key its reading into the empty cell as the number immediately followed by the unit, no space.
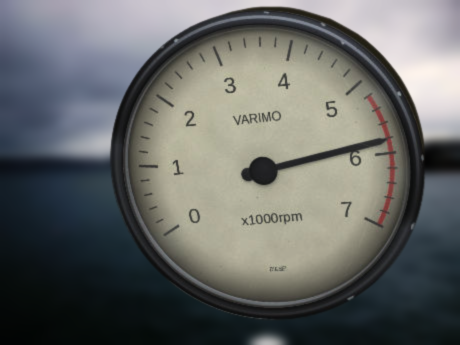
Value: 5800rpm
